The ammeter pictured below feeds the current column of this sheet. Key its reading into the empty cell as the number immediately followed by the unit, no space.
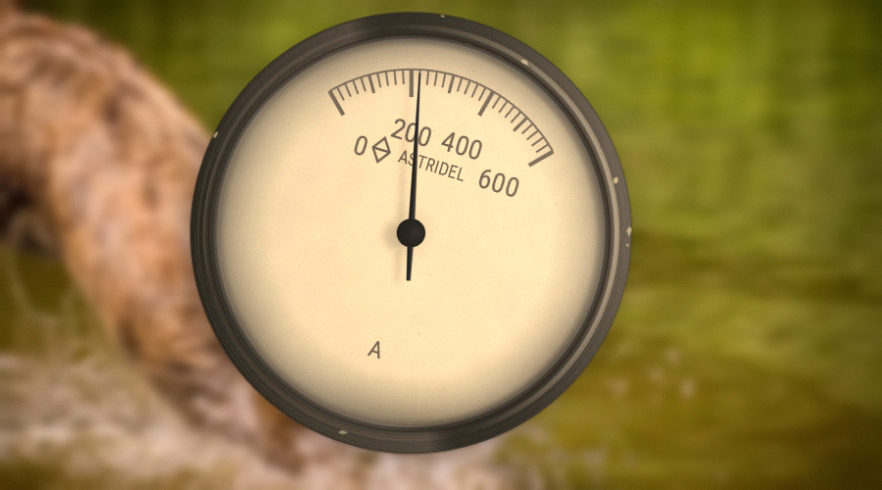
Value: 220A
